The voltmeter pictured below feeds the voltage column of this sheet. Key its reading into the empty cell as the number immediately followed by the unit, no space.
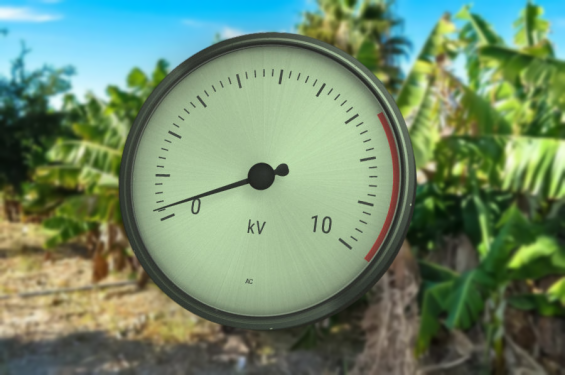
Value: 0.2kV
